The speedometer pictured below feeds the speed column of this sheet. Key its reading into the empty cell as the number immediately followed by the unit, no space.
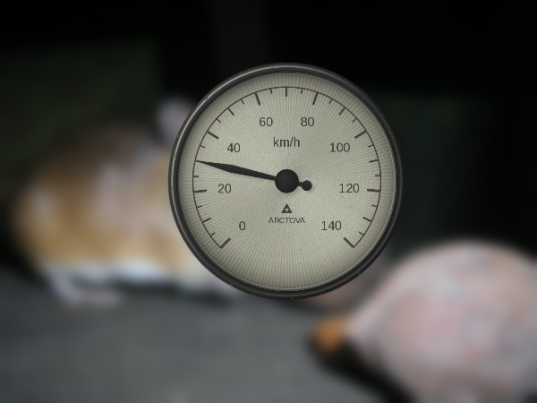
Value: 30km/h
